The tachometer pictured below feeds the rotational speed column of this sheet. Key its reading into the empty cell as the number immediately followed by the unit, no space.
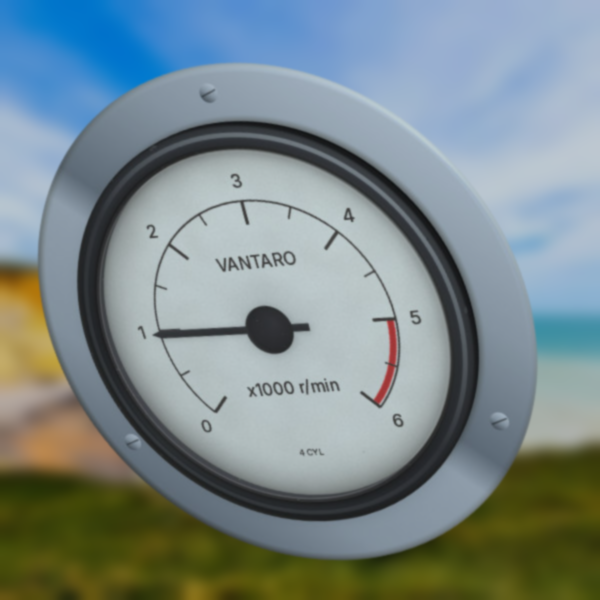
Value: 1000rpm
